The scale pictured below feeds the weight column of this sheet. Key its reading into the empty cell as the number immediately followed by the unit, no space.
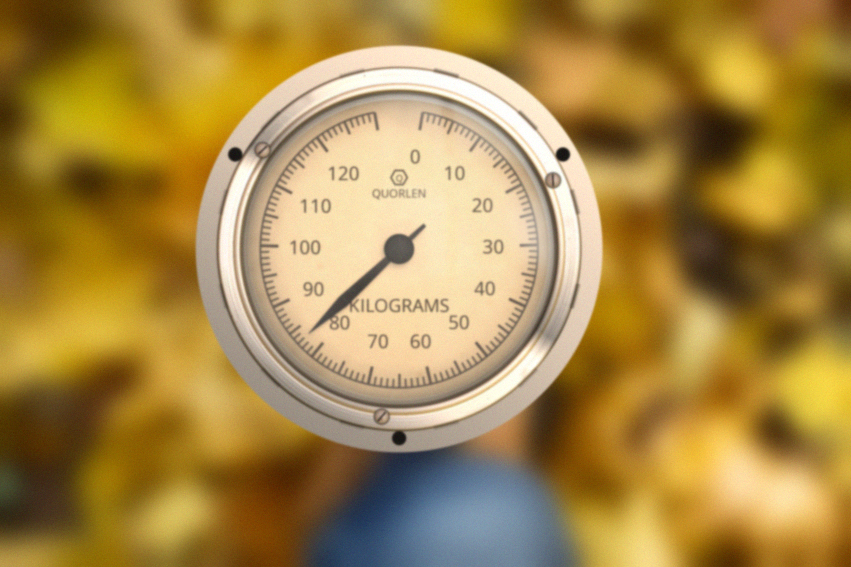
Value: 83kg
